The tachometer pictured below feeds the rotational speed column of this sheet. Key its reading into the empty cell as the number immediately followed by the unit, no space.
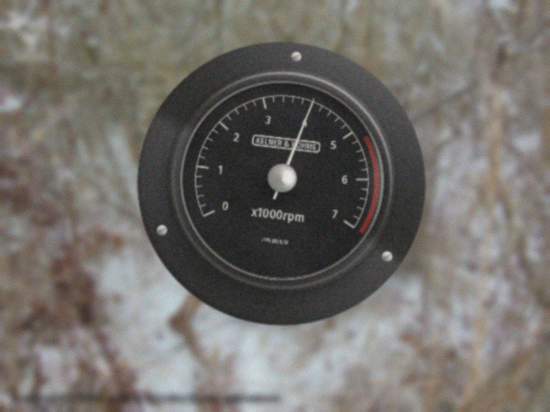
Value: 4000rpm
